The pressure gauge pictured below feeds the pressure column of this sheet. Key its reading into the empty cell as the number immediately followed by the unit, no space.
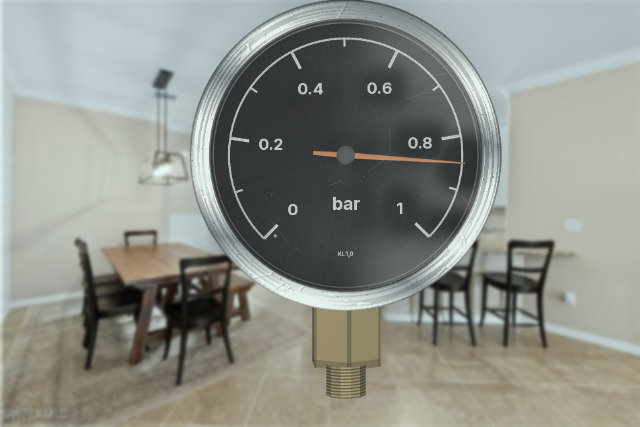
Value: 0.85bar
